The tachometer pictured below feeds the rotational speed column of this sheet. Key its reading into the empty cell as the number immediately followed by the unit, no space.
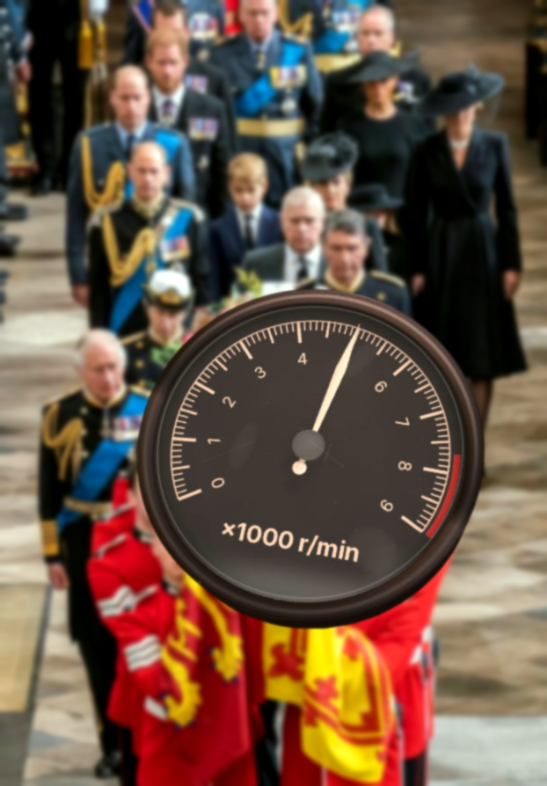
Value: 5000rpm
